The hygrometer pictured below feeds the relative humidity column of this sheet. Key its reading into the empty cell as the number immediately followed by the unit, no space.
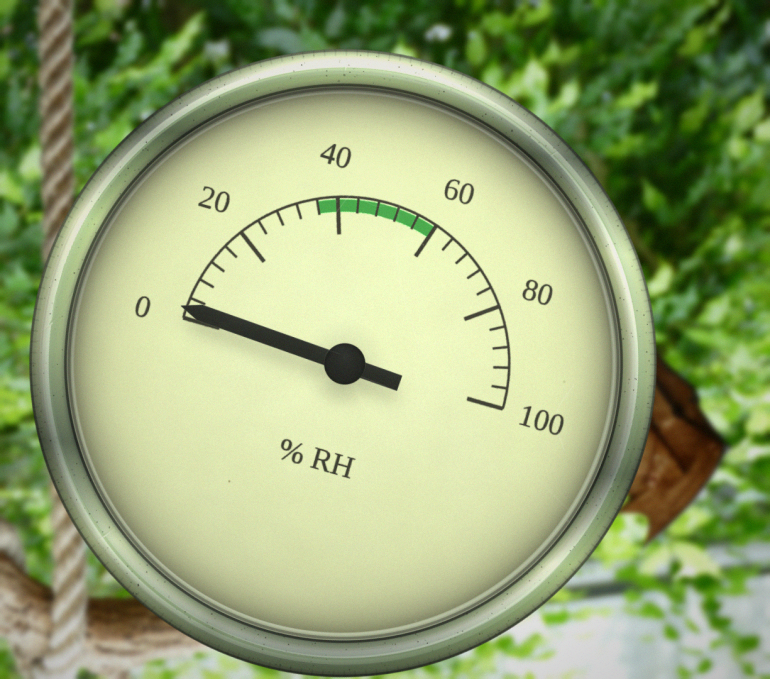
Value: 2%
